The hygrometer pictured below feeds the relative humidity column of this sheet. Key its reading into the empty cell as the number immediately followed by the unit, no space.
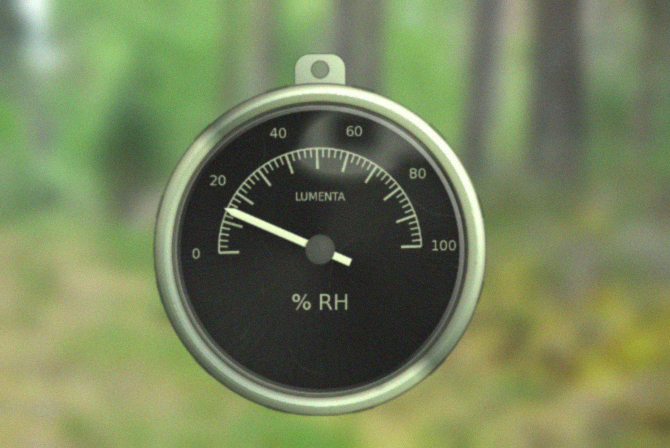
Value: 14%
